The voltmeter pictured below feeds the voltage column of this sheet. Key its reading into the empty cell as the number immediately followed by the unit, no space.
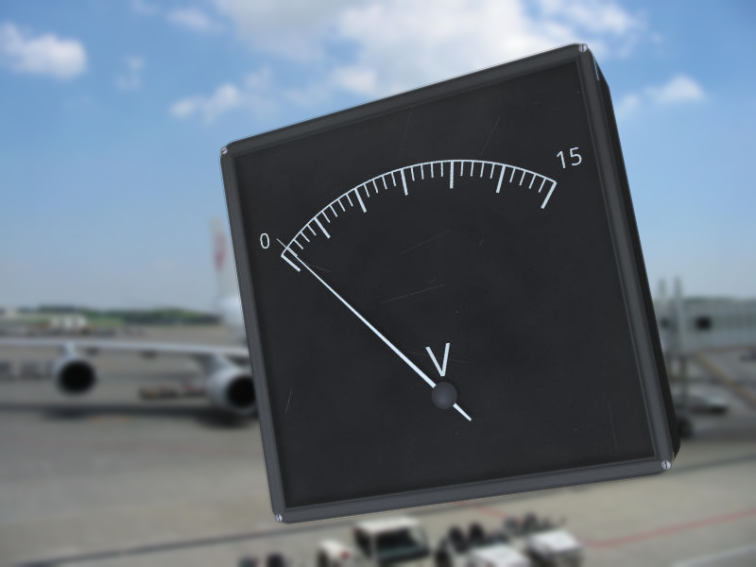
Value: 0.5V
